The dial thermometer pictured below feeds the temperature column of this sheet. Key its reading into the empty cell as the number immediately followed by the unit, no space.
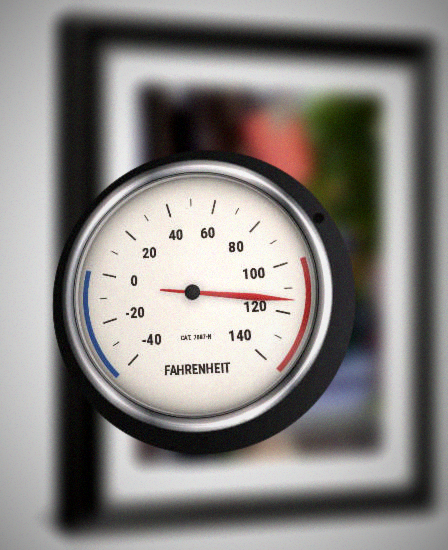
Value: 115°F
